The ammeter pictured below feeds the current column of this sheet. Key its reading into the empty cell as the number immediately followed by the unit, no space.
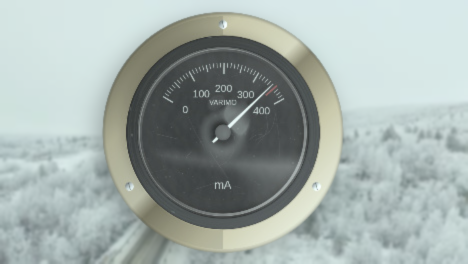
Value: 350mA
